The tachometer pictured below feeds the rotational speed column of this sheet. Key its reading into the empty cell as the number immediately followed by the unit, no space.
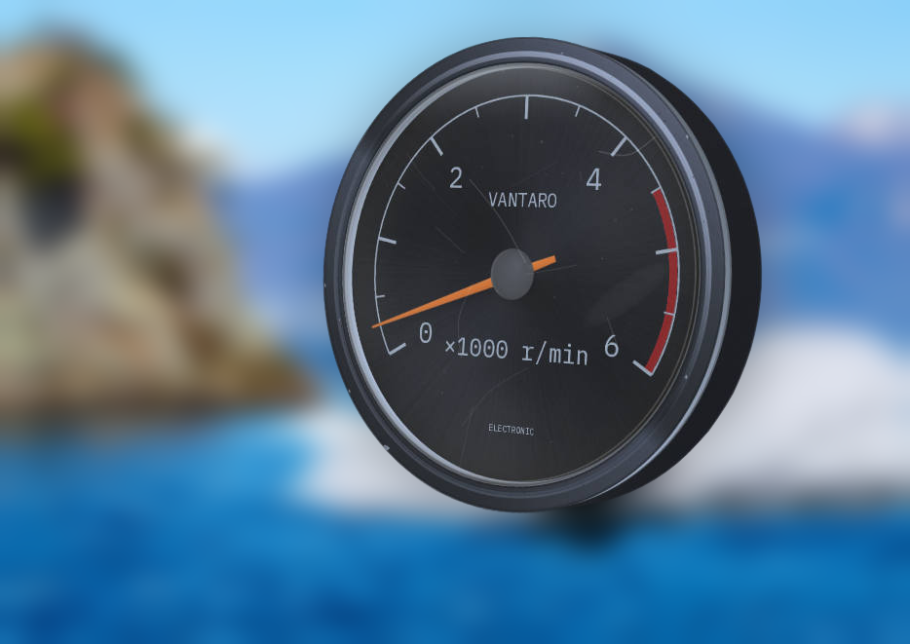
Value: 250rpm
